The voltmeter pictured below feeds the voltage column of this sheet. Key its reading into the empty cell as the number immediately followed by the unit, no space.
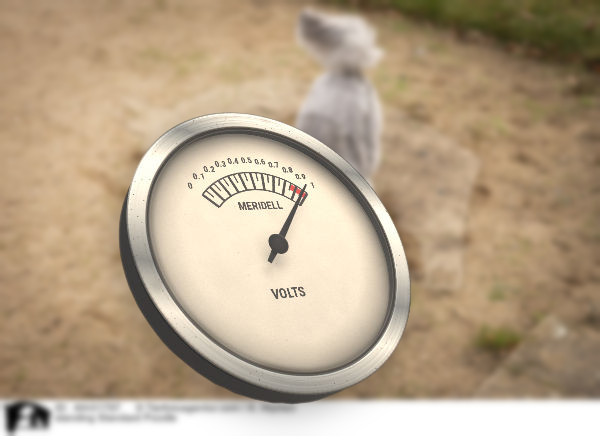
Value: 0.95V
